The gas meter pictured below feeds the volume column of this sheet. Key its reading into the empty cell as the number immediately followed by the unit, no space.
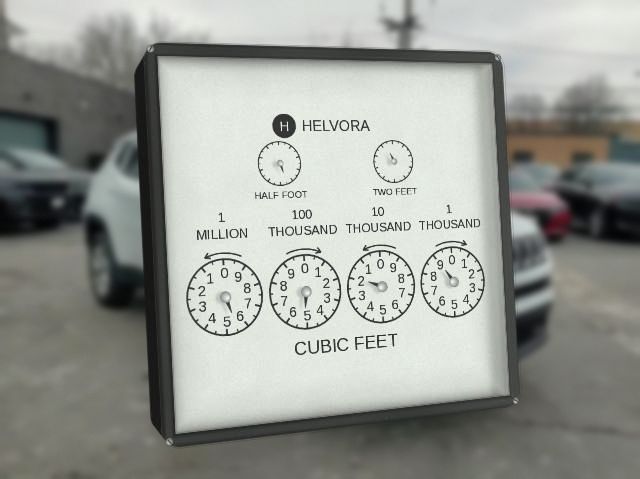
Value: 551900ft³
